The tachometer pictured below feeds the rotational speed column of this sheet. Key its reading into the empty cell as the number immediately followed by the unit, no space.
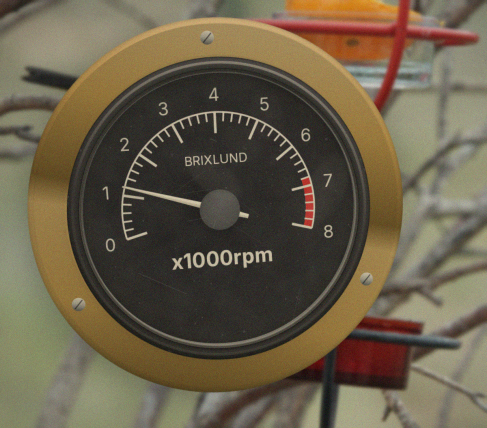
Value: 1200rpm
